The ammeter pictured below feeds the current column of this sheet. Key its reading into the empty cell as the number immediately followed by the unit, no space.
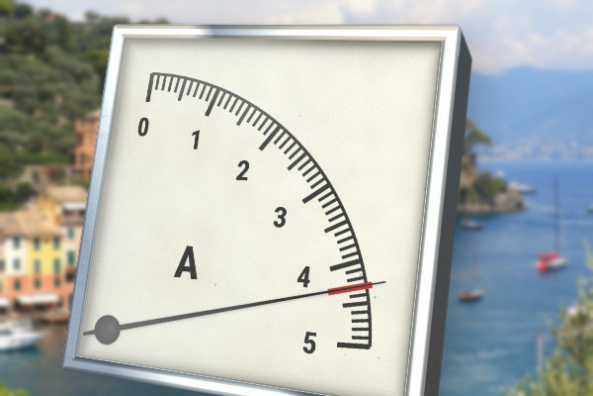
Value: 4.3A
